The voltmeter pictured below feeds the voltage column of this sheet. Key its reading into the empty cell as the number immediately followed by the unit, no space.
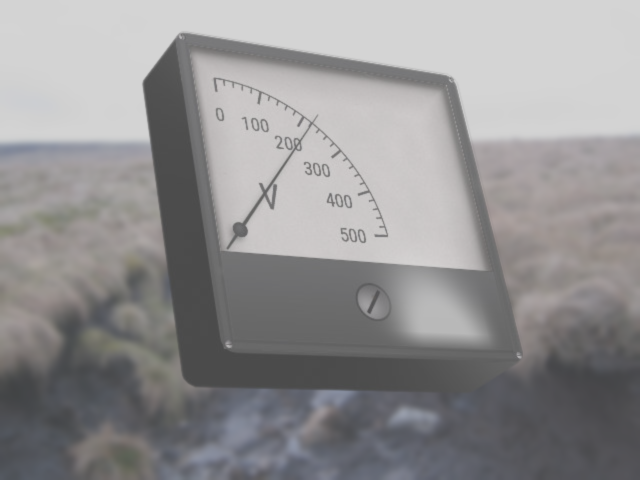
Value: 220V
